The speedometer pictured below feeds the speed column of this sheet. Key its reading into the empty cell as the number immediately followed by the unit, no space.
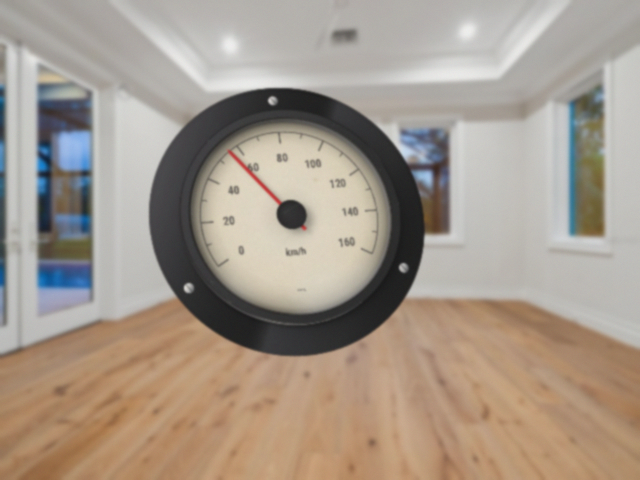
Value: 55km/h
